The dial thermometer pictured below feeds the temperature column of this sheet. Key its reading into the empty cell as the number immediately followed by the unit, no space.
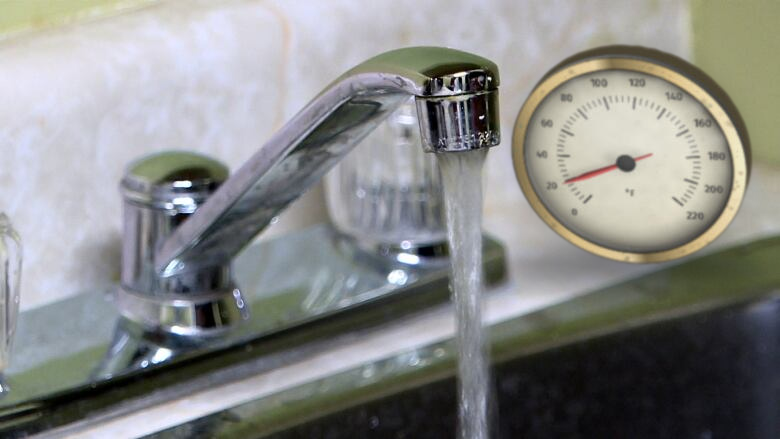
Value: 20°F
